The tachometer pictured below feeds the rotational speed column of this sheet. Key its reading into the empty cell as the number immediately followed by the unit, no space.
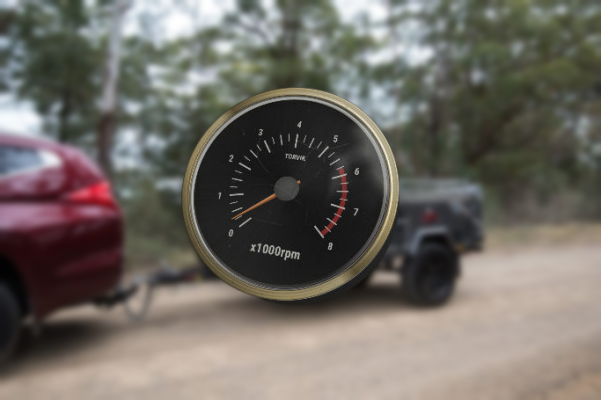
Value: 250rpm
